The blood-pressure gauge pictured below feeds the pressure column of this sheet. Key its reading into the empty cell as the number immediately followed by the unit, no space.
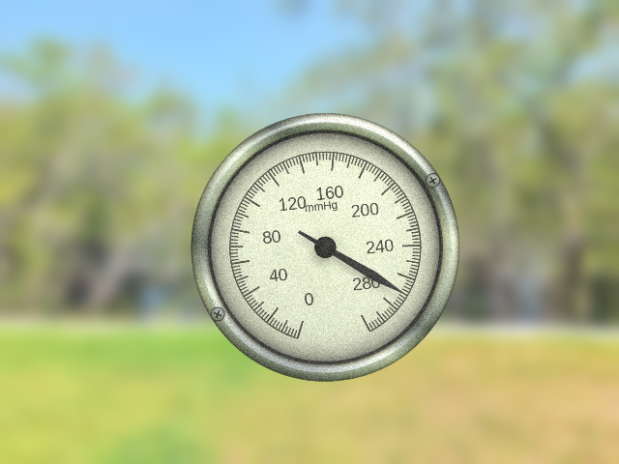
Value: 270mmHg
